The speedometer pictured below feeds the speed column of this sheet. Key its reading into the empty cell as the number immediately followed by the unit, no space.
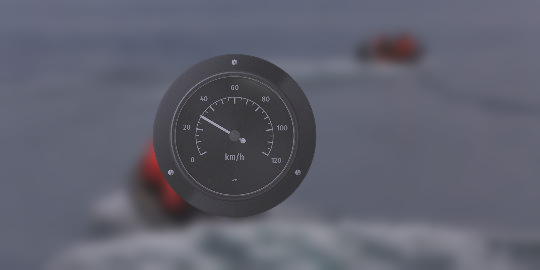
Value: 30km/h
